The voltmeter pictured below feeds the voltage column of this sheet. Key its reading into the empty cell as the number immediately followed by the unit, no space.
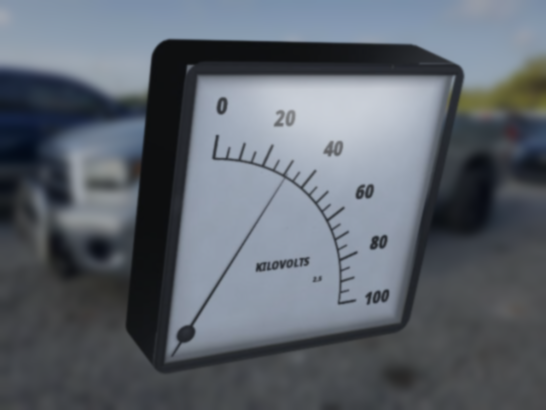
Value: 30kV
